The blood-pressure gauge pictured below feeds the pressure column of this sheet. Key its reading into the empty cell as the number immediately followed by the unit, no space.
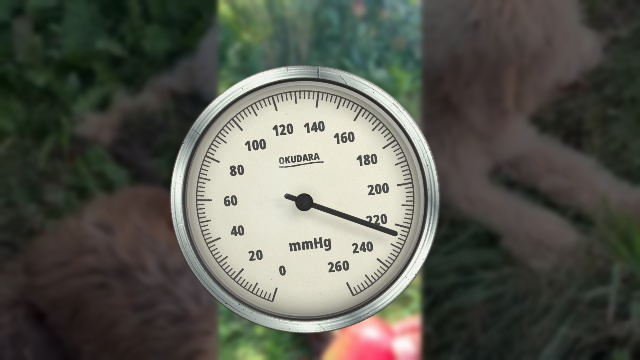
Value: 224mmHg
